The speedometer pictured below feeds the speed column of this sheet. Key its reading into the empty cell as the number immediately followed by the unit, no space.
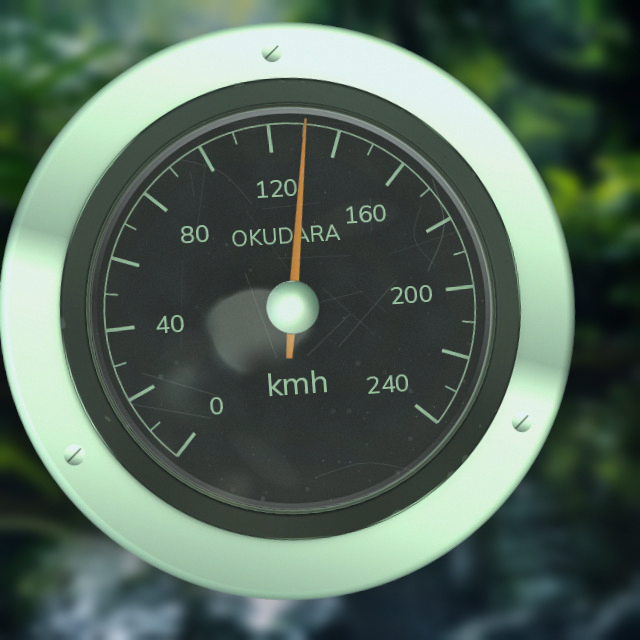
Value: 130km/h
